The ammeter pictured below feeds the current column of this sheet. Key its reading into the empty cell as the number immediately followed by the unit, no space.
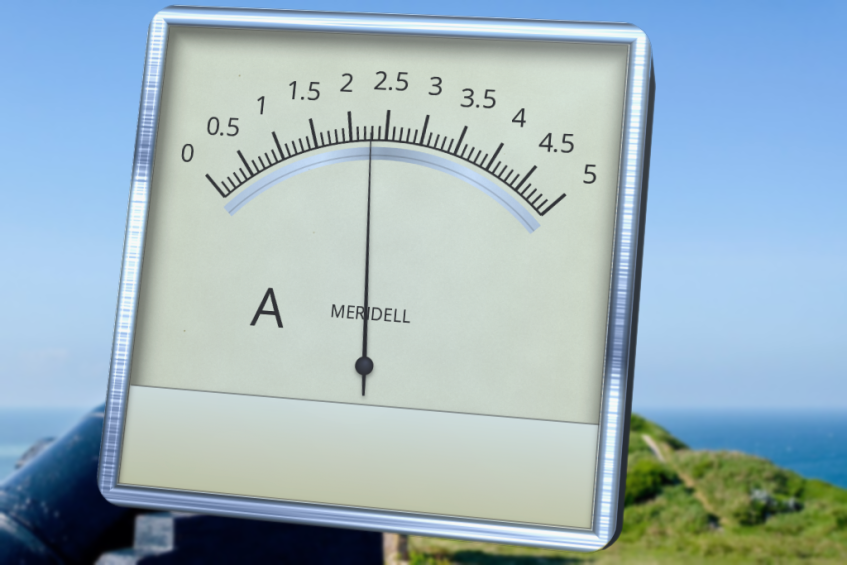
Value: 2.3A
